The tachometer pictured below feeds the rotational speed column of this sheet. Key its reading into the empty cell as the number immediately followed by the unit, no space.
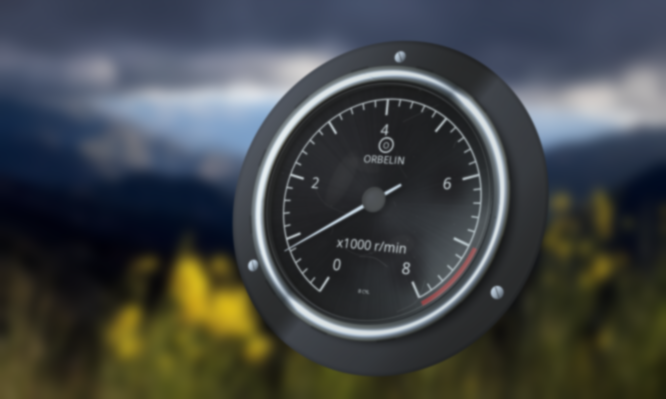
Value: 800rpm
